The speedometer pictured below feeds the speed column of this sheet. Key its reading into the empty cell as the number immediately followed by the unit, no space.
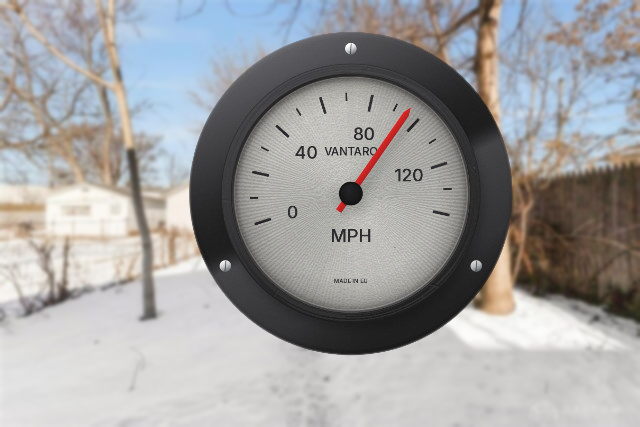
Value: 95mph
